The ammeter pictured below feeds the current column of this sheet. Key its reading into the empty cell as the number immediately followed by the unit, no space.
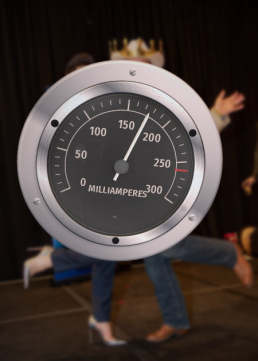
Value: 175mA
